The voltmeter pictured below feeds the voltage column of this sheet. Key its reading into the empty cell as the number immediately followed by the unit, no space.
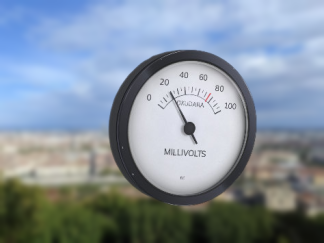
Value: 20mV
